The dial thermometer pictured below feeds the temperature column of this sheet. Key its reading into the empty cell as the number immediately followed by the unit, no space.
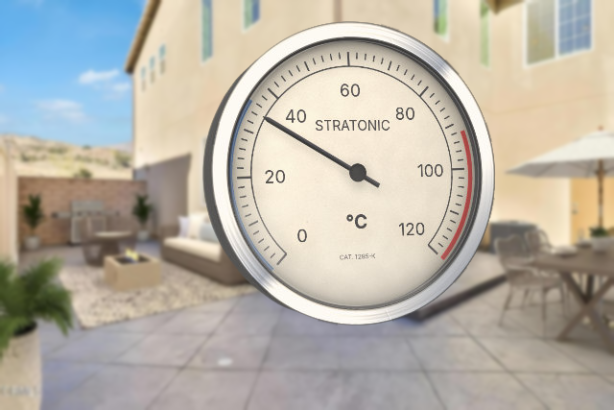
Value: 34°C
